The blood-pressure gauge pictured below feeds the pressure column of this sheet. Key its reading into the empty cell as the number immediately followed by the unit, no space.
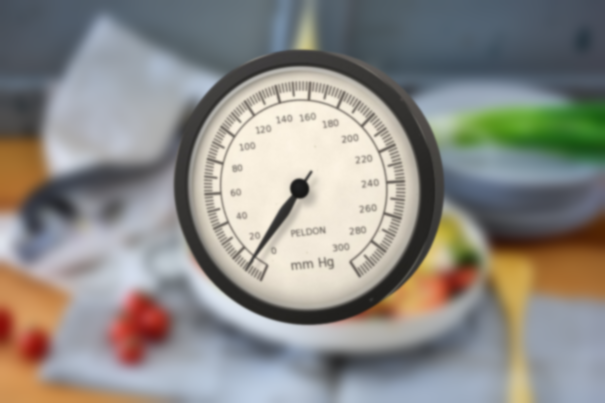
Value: 10mmHg
